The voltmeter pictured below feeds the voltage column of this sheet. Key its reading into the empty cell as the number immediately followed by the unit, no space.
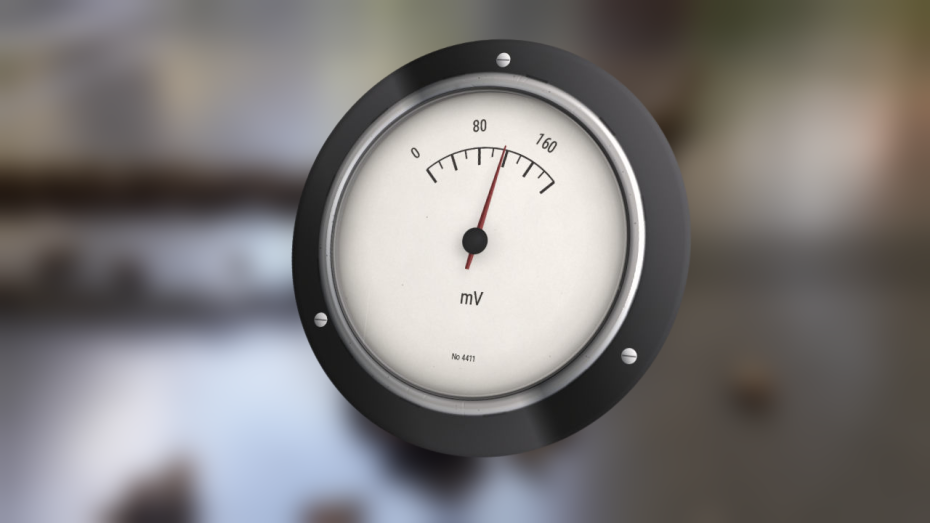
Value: 120mV
